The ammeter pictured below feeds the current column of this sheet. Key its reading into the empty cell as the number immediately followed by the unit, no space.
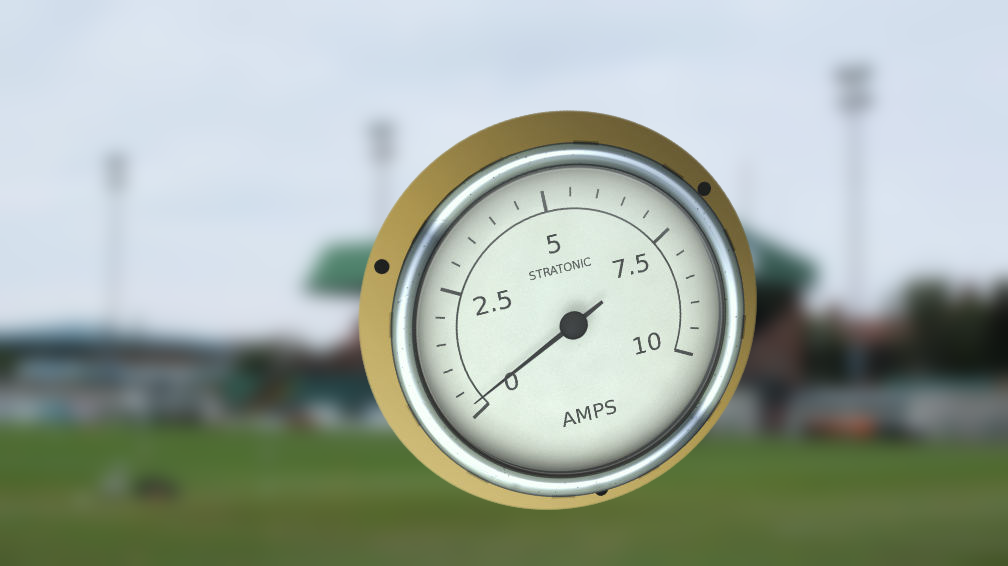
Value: 0.25A
